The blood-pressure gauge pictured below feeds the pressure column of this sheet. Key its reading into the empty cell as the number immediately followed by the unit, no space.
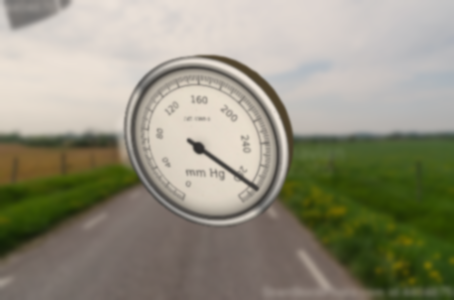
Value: 280mmHg
